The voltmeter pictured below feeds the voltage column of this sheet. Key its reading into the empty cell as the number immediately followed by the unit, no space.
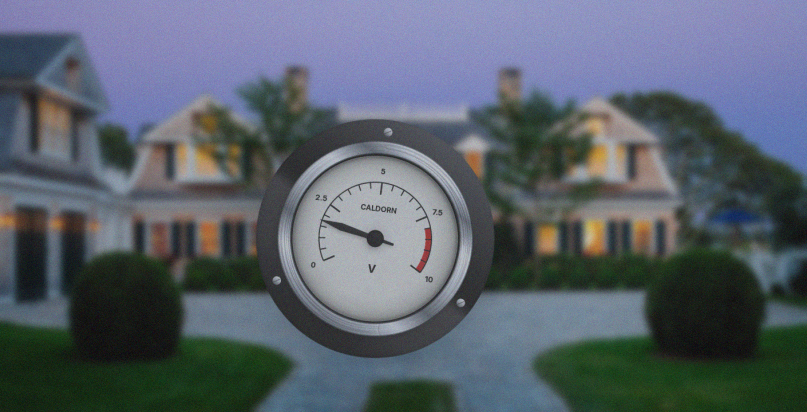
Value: 1.75V
